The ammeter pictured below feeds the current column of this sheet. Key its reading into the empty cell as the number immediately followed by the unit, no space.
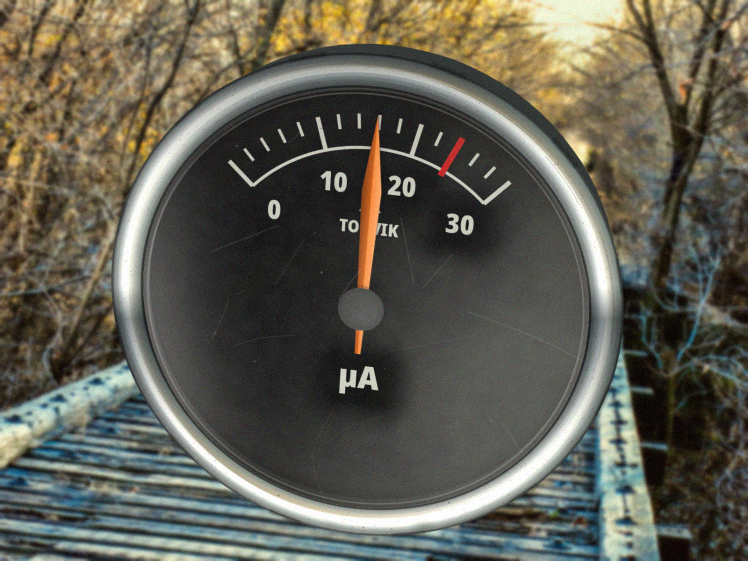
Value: 16µA
